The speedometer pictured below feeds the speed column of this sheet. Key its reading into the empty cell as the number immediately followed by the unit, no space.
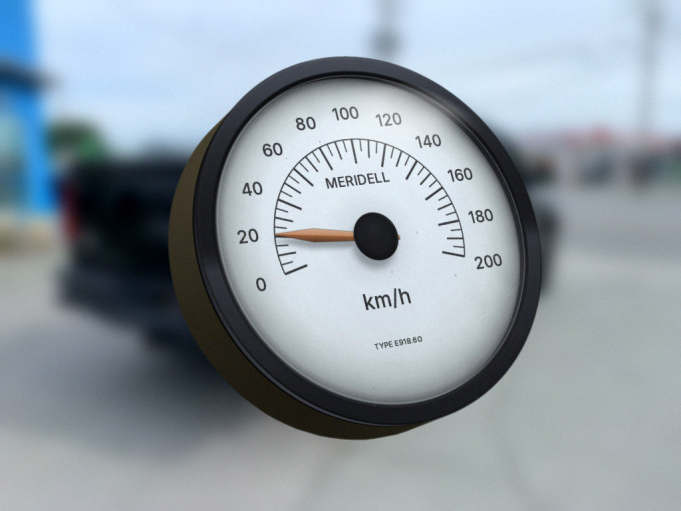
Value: 20km/h
